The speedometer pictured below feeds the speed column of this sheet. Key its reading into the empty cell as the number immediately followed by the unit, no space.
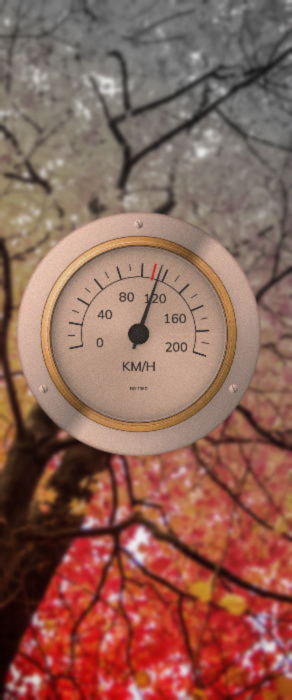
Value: 115km/h
